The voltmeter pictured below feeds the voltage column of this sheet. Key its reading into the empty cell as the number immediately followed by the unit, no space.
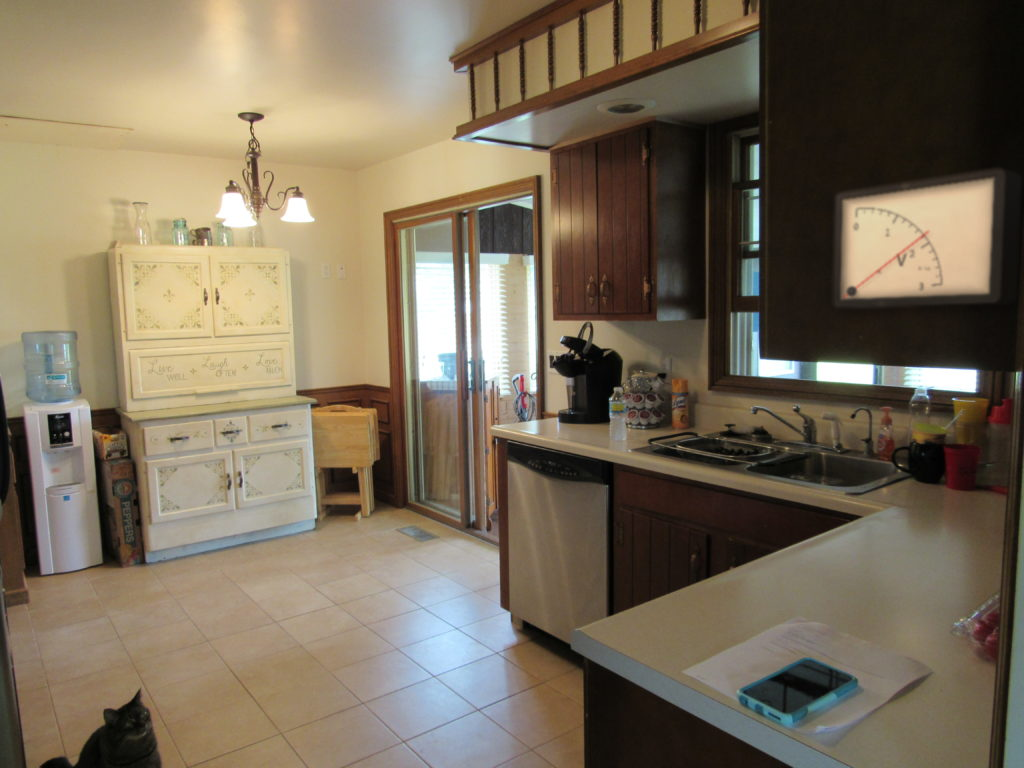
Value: 1.8V
